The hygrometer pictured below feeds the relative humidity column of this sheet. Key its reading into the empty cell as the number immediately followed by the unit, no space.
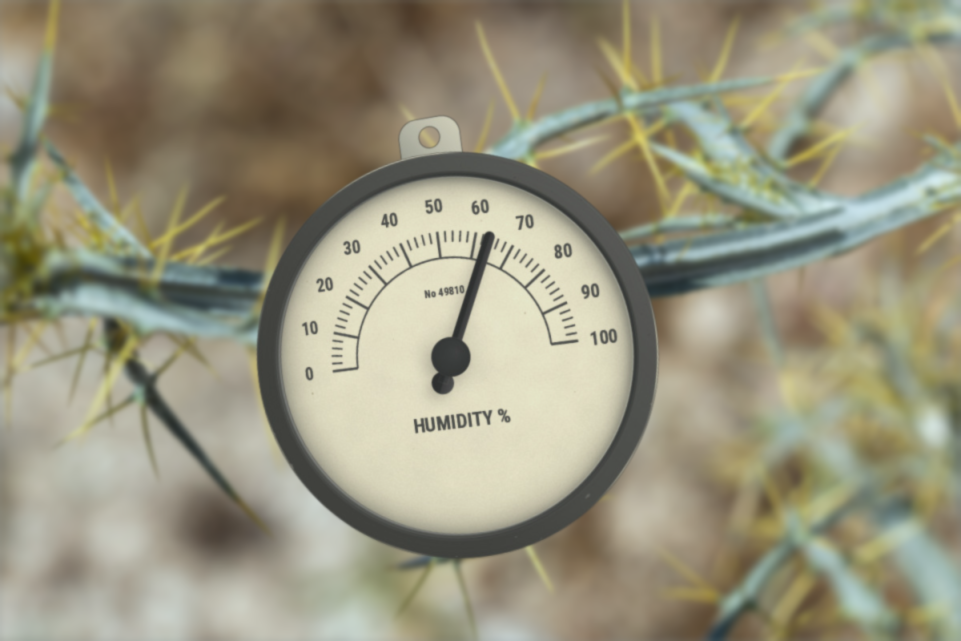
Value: 64%
